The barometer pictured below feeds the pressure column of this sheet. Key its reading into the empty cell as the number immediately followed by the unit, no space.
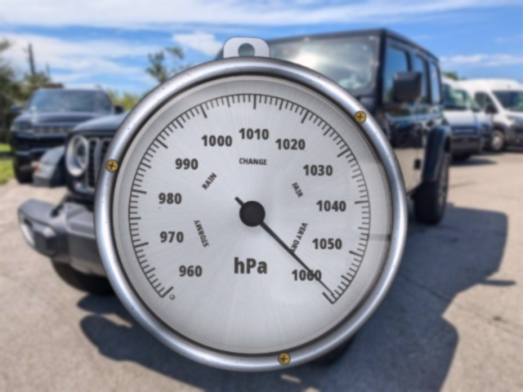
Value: 1059hPa
